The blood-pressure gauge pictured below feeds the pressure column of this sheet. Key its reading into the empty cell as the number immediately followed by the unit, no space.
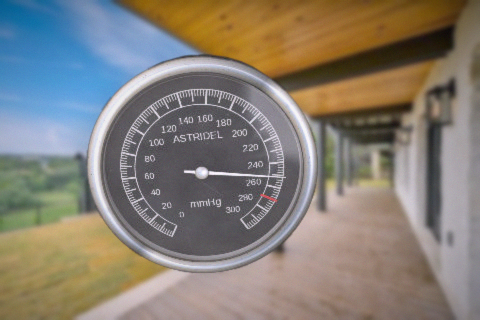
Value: 250mmHg
